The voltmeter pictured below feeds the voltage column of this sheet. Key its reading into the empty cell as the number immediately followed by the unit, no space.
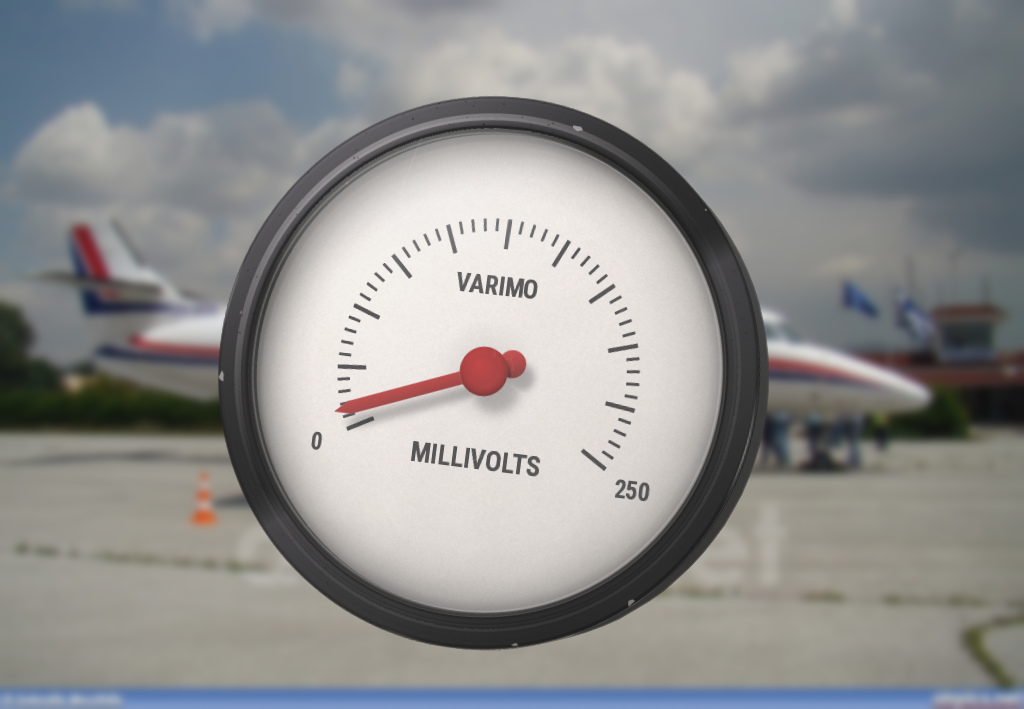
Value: 7.5mV
